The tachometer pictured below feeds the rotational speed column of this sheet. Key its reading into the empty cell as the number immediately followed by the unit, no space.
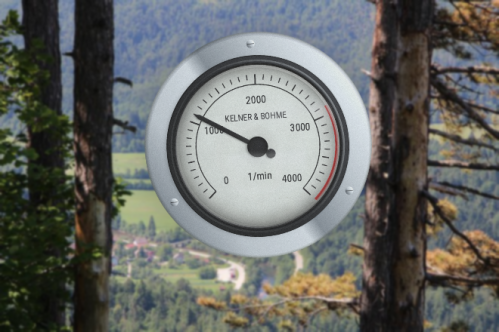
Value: 1100rpm
